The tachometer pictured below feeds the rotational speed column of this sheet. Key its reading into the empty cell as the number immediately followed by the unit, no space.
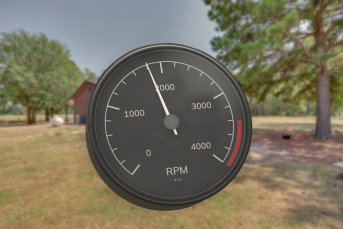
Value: 1800rpm
